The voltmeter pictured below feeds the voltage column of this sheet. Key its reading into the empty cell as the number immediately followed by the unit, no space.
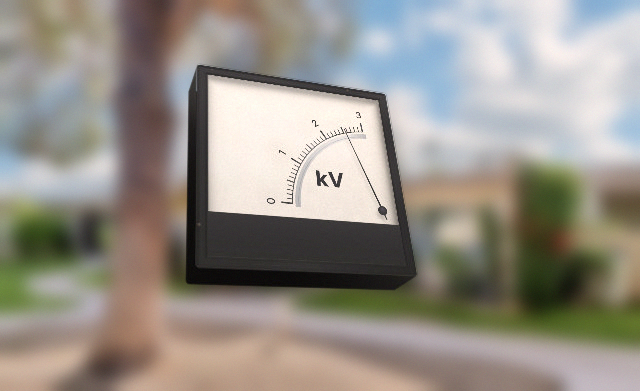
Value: 2.5kV
